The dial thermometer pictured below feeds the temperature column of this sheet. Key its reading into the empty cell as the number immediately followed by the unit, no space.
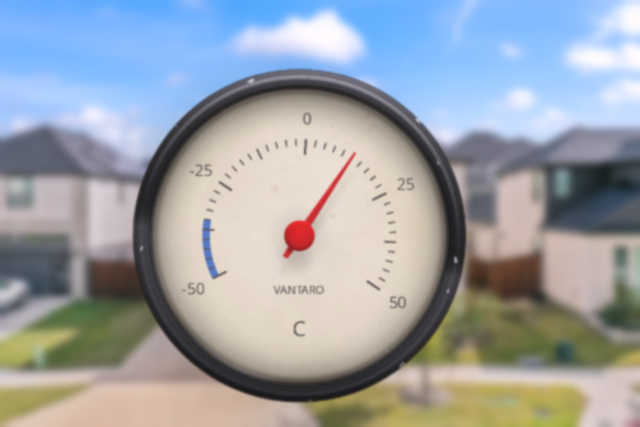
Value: 12.5°C
